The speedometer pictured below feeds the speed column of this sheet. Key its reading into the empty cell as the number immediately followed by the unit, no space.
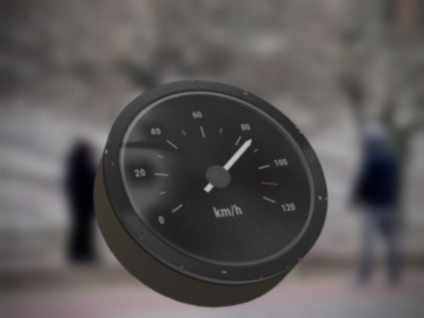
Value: 85km/h
